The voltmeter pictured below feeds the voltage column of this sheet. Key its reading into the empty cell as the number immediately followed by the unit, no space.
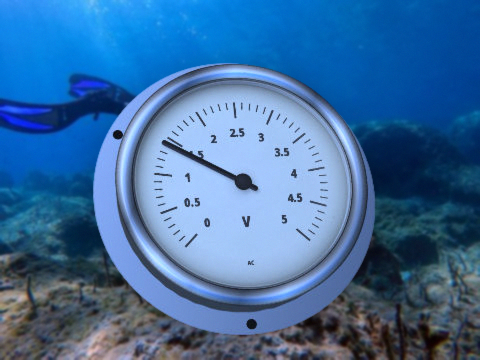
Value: 1.4V
